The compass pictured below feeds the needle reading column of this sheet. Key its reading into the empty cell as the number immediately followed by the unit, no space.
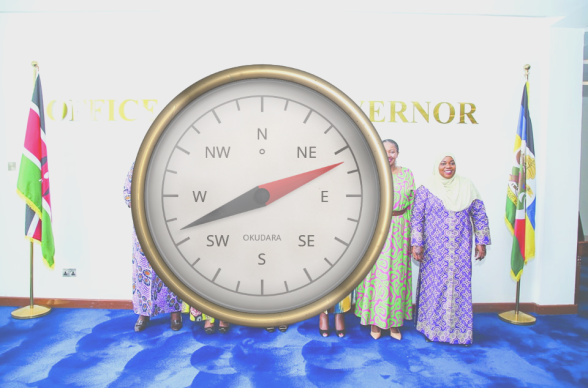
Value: 67.5°
